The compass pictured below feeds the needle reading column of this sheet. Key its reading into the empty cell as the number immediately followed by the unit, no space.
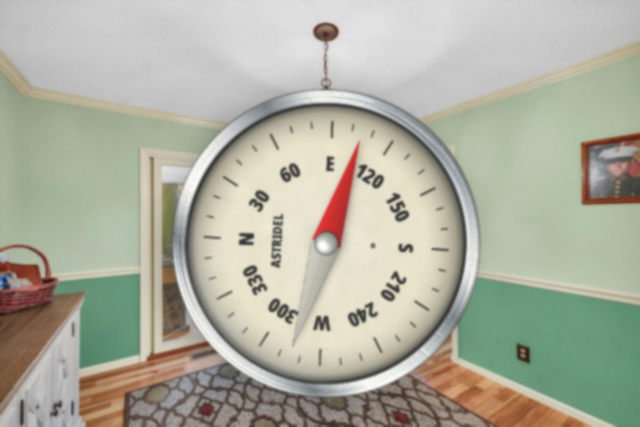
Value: 105°
